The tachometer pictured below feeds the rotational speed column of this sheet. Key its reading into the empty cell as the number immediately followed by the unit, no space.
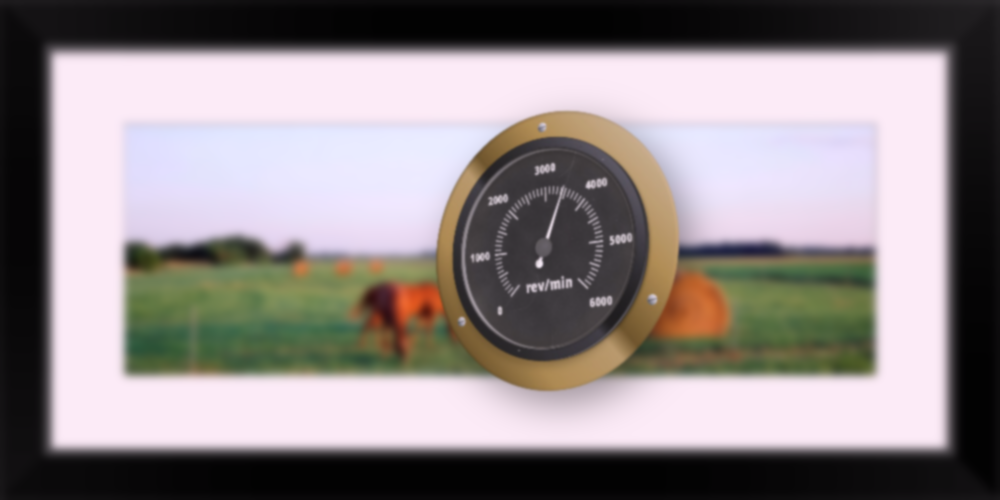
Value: 3500rpm
